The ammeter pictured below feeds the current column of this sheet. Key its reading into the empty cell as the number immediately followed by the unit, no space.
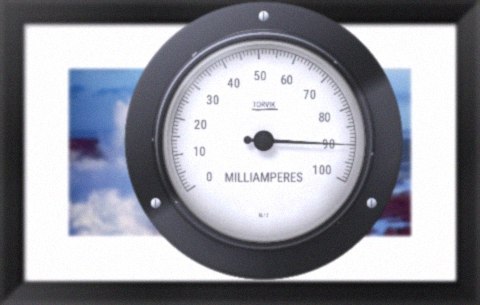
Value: 90mA
